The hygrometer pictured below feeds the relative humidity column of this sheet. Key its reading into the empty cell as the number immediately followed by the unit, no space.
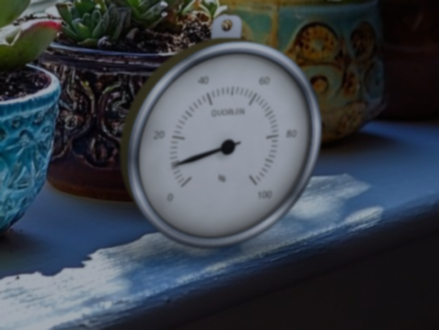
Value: 10%
